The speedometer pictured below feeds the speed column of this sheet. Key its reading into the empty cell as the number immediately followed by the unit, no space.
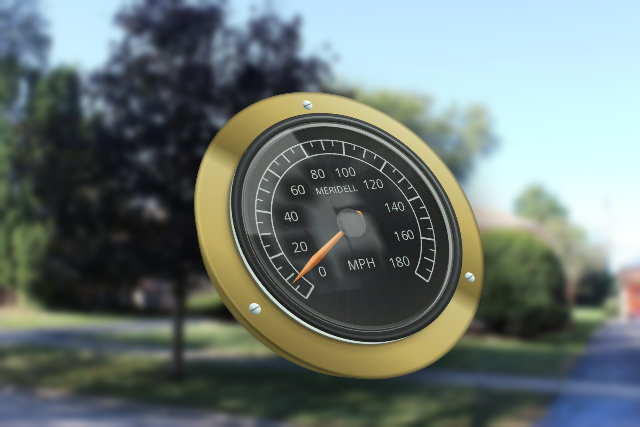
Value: 7.5mph
